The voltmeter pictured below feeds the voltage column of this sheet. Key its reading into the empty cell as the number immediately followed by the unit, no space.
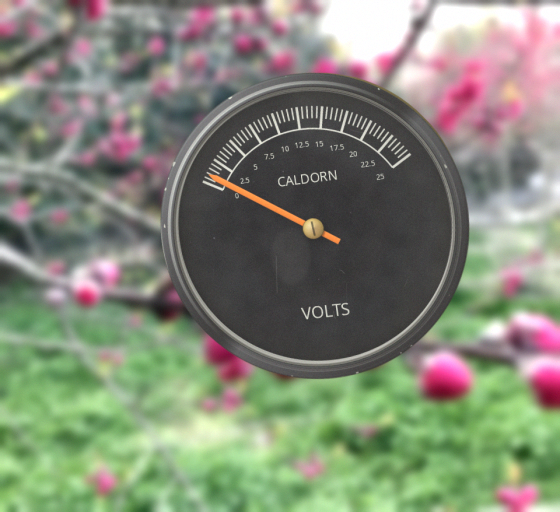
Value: 1V
